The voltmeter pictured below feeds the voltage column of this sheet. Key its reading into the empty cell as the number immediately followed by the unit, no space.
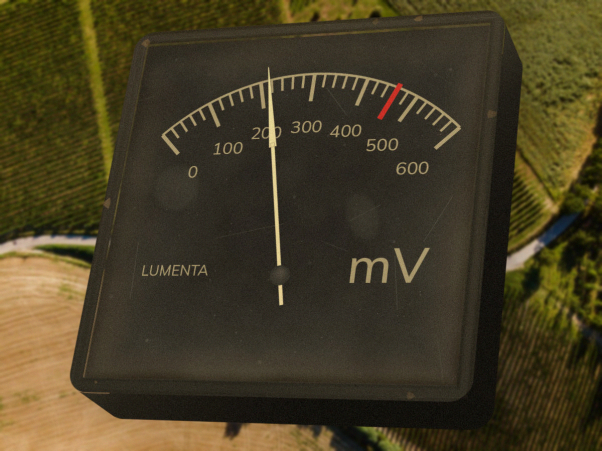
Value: 220mV
